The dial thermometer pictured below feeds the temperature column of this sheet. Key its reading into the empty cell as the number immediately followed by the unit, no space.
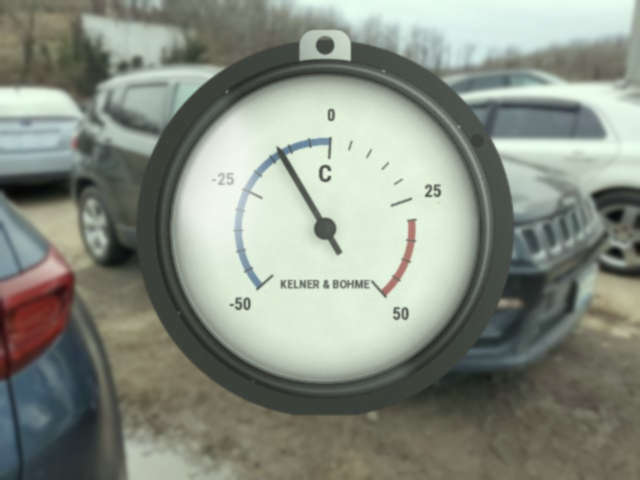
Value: -12.5°C
